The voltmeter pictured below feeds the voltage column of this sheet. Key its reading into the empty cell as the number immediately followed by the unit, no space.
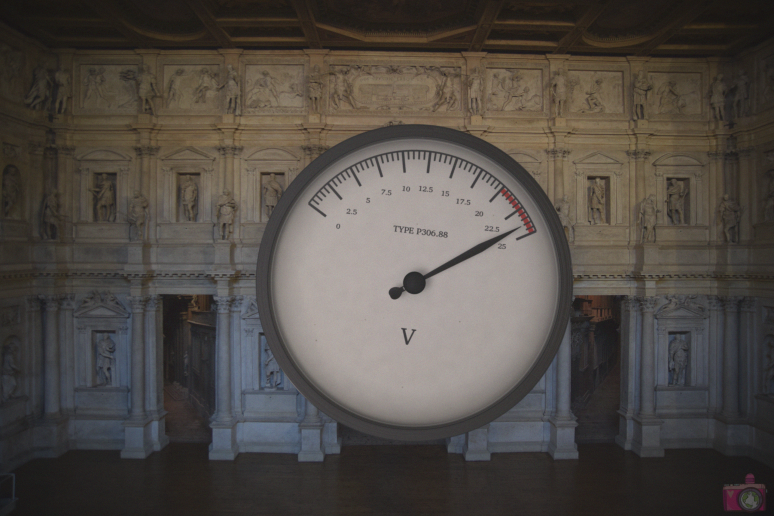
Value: 24V
